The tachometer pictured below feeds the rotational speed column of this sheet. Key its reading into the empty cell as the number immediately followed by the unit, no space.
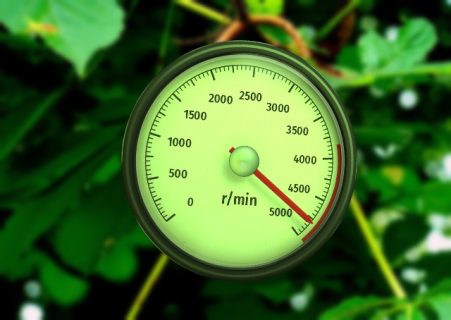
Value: 4800rpm
